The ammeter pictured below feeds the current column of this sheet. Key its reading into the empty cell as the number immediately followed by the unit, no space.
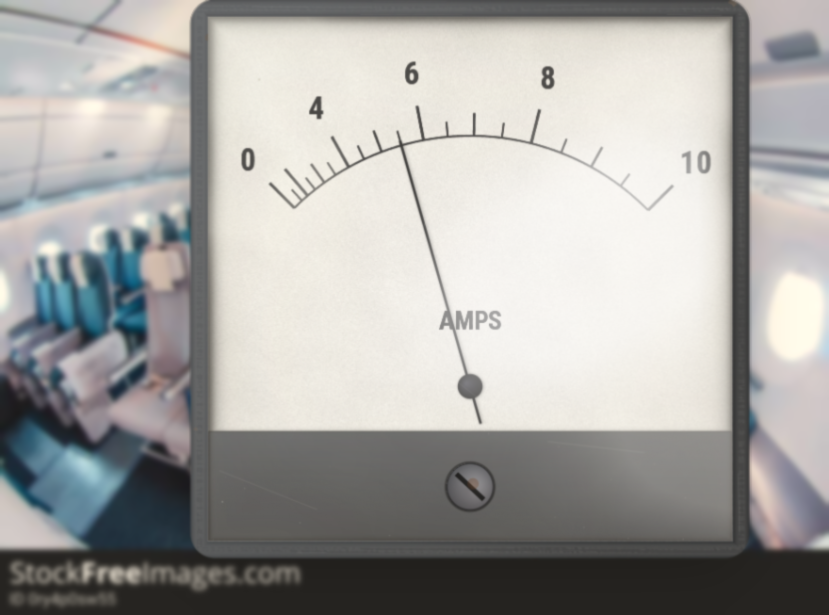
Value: 5.5A
